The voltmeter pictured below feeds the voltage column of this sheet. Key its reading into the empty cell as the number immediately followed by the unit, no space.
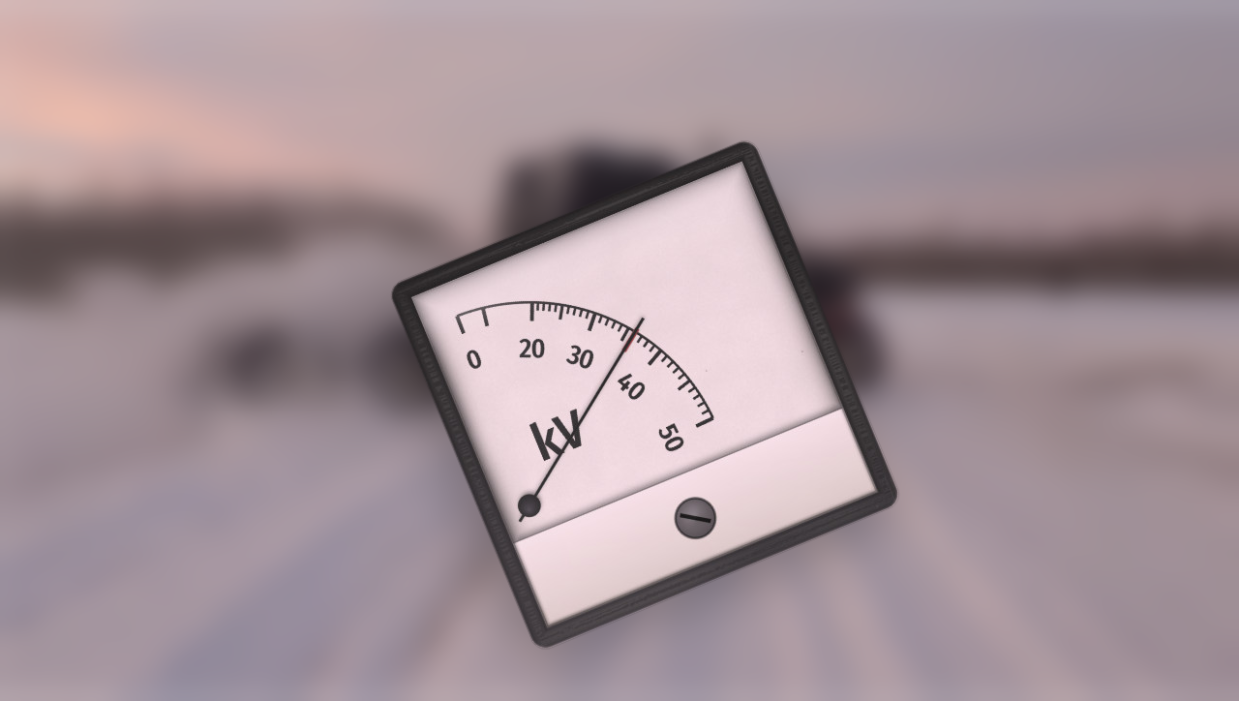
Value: 36kV
